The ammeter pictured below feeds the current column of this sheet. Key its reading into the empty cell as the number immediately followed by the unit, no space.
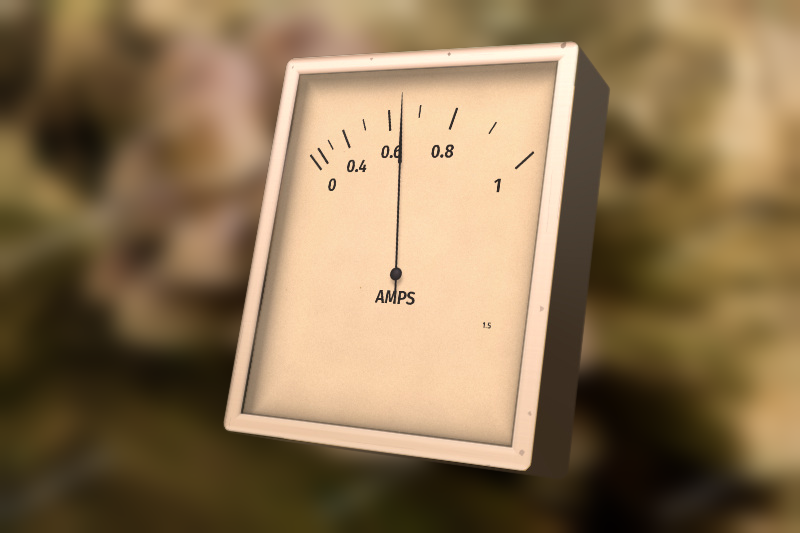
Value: 0.65A
